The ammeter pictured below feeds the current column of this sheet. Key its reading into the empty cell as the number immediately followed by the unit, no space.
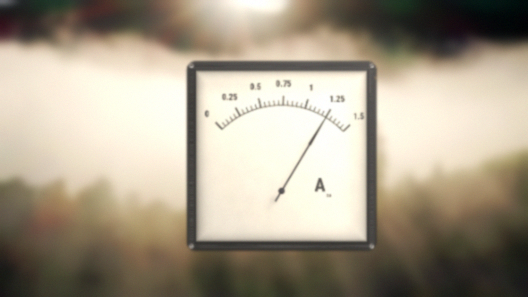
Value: 1.25A
